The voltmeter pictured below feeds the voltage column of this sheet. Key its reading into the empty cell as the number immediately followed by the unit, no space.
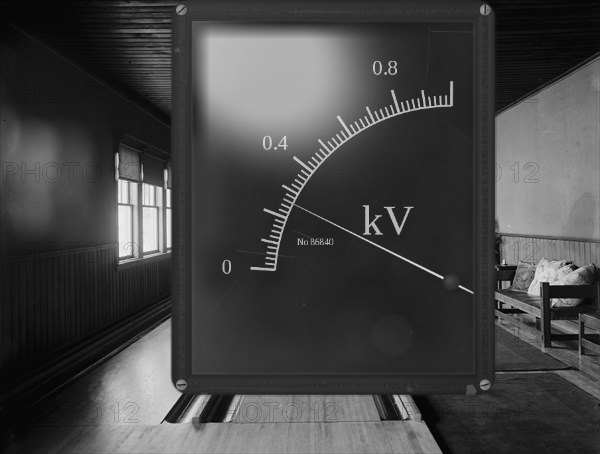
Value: 0.26kV
